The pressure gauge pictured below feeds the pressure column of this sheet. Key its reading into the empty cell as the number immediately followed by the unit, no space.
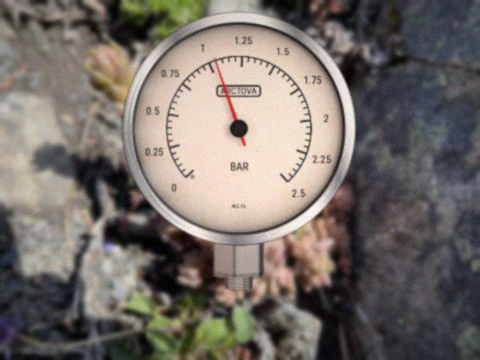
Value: 1.05bar
